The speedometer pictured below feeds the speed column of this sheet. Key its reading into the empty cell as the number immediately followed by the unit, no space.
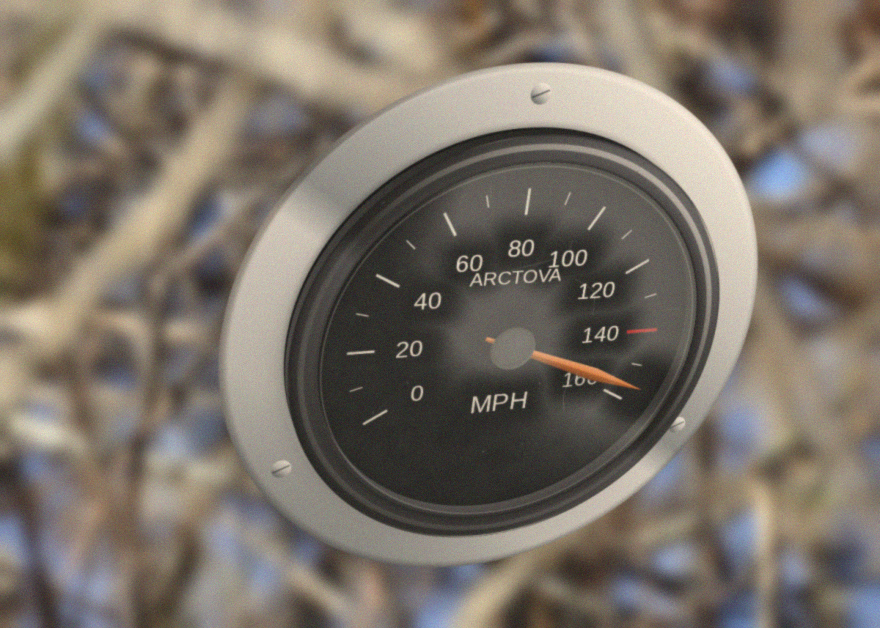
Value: 155mph
